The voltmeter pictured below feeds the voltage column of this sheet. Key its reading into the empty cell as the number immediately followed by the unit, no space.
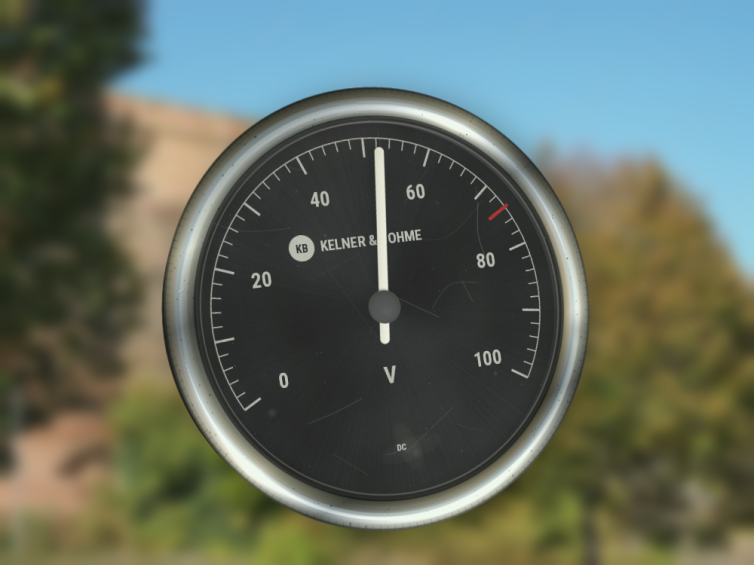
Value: 52V
